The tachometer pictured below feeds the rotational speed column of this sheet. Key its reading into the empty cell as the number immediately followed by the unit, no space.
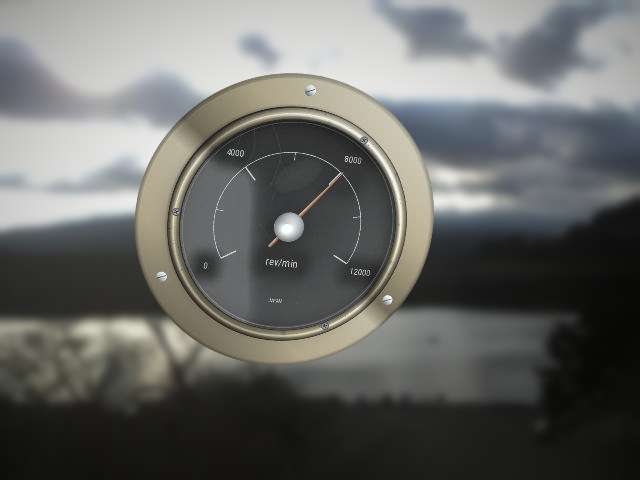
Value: 8000rpm
